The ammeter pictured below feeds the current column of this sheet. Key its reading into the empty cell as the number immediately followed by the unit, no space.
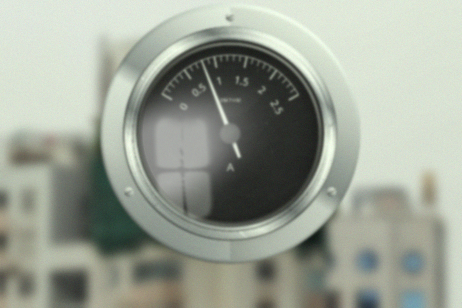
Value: 0.8A
